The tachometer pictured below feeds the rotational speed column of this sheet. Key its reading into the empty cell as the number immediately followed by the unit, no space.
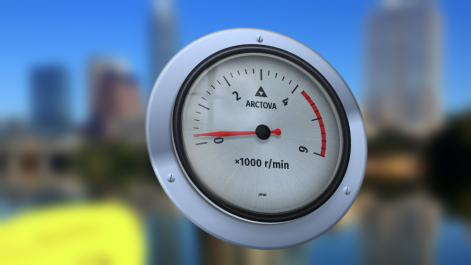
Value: 200rpm
